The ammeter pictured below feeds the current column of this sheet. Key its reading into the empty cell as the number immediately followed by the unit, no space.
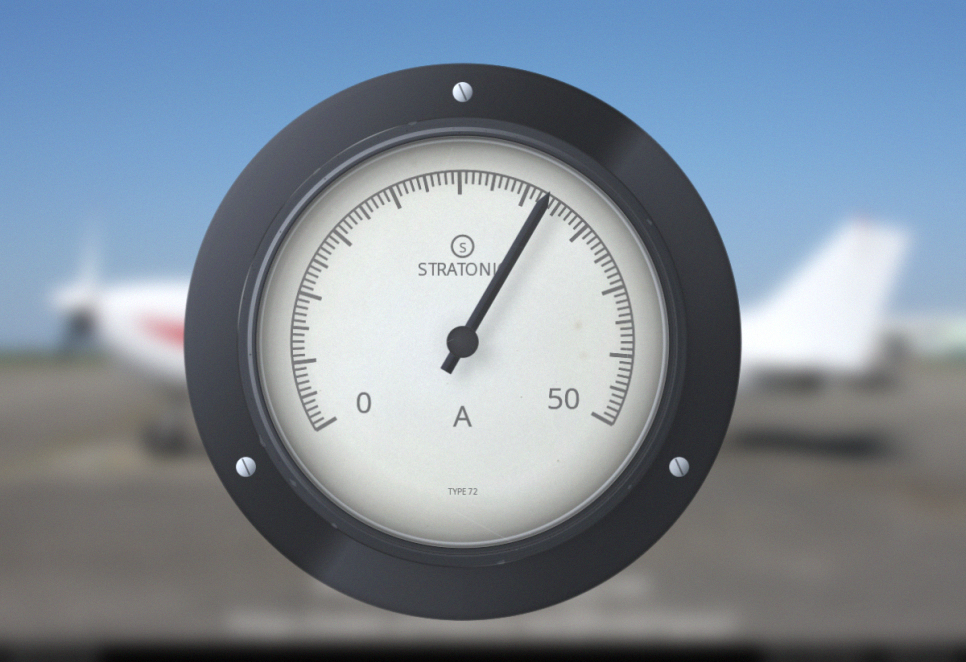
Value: 31.5A
